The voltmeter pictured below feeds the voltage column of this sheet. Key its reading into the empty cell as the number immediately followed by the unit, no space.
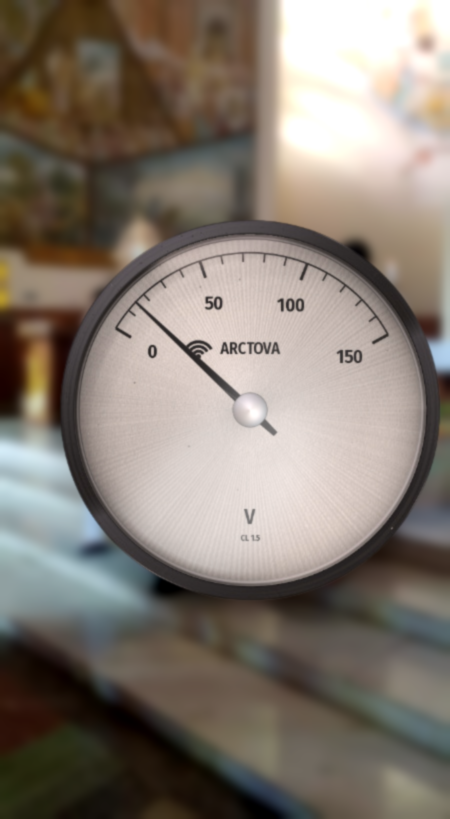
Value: 15V
